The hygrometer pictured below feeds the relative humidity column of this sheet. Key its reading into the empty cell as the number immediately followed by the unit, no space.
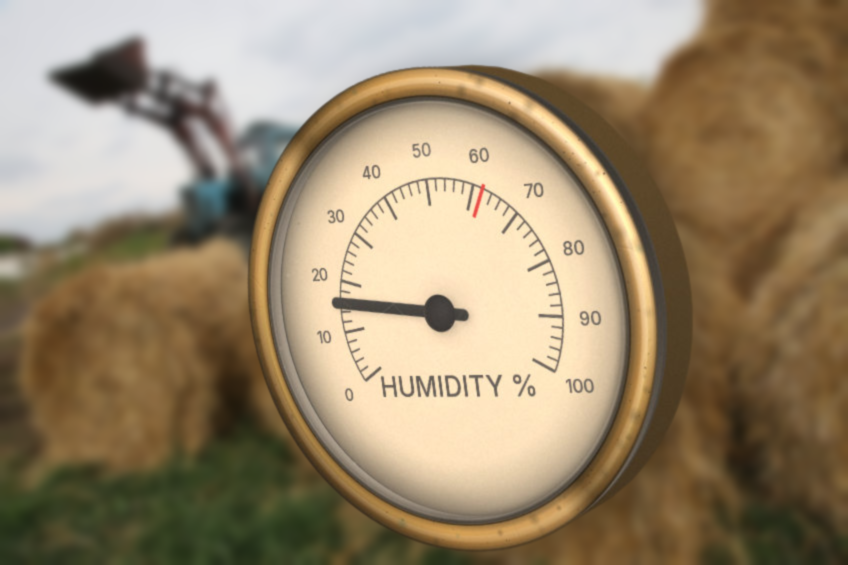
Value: 16%
